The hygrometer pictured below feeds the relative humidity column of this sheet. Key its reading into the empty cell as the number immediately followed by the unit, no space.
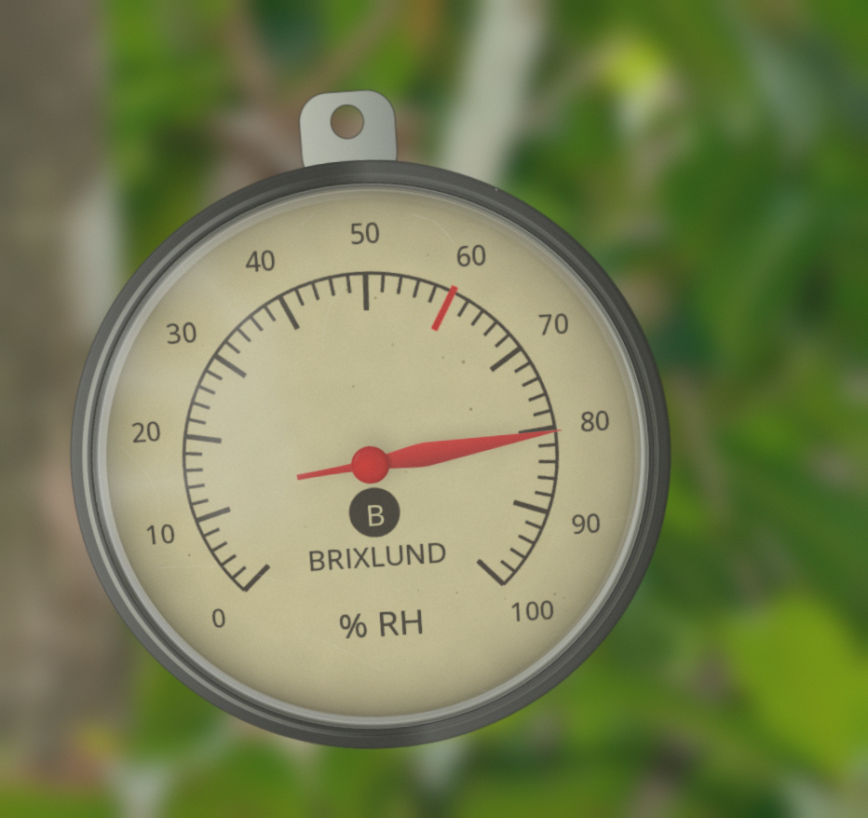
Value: 80%
